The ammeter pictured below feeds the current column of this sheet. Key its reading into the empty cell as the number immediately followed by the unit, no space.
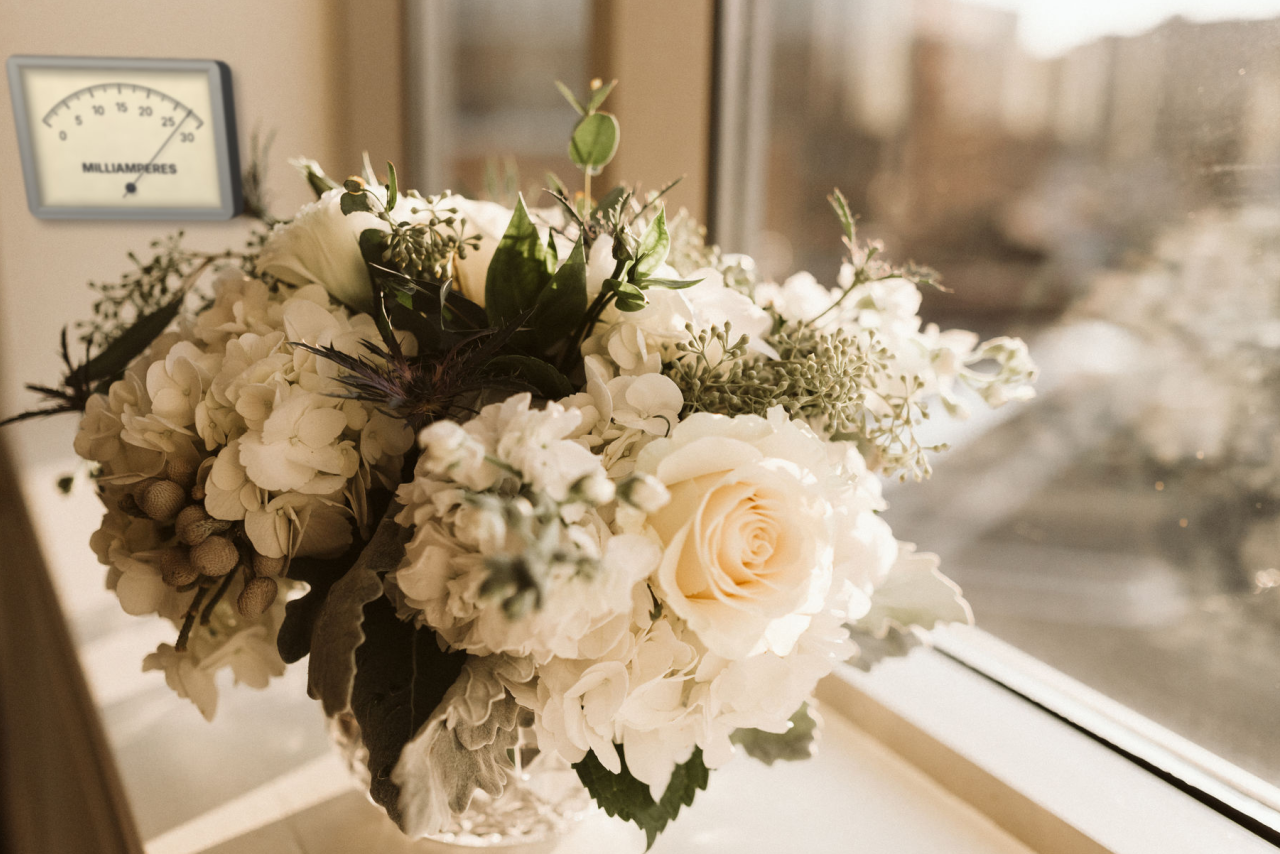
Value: 27.5mA
